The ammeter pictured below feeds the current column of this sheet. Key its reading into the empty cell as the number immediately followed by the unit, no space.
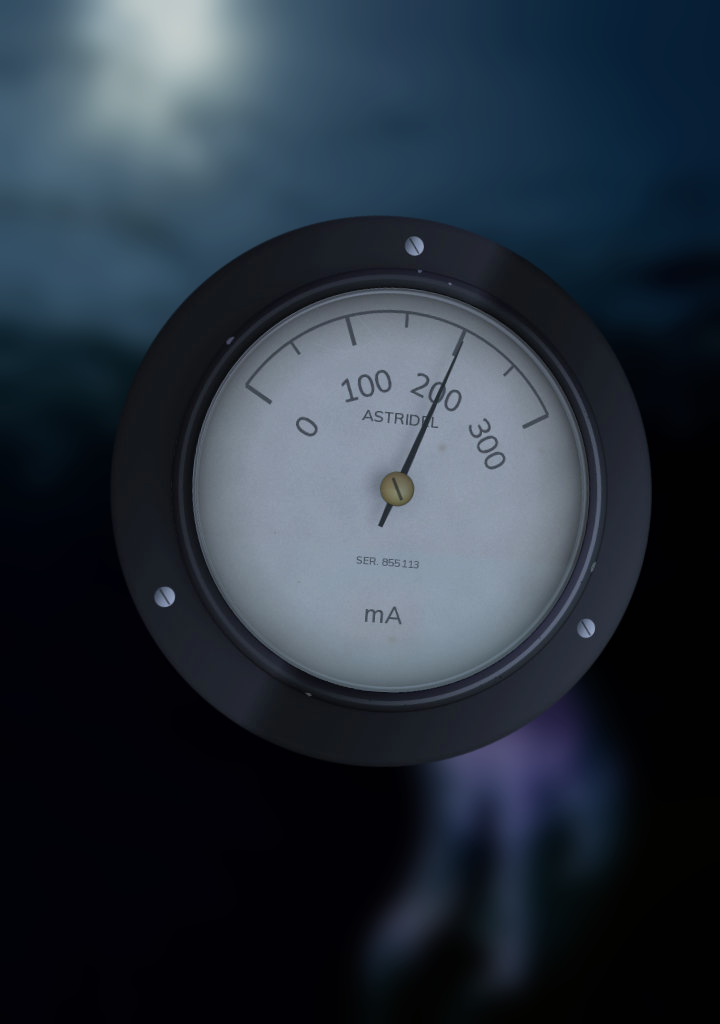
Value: 200mA
